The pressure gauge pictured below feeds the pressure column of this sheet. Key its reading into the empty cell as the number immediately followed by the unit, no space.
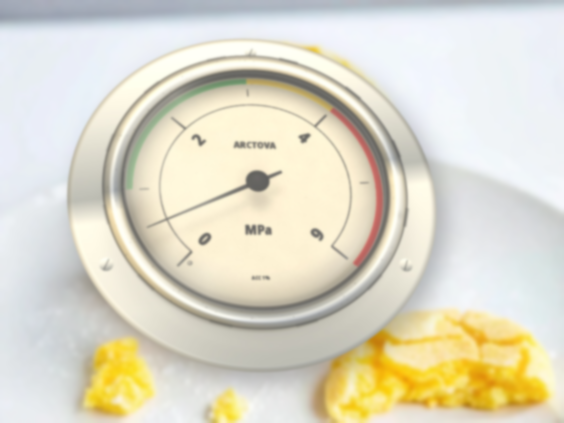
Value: 0.5MPa
